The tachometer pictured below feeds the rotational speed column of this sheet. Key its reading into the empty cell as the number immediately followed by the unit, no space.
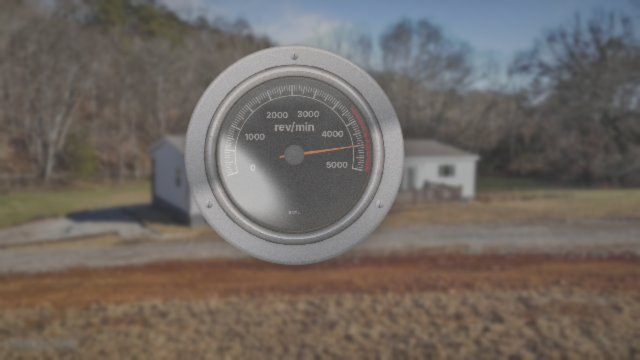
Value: 4500rpm
